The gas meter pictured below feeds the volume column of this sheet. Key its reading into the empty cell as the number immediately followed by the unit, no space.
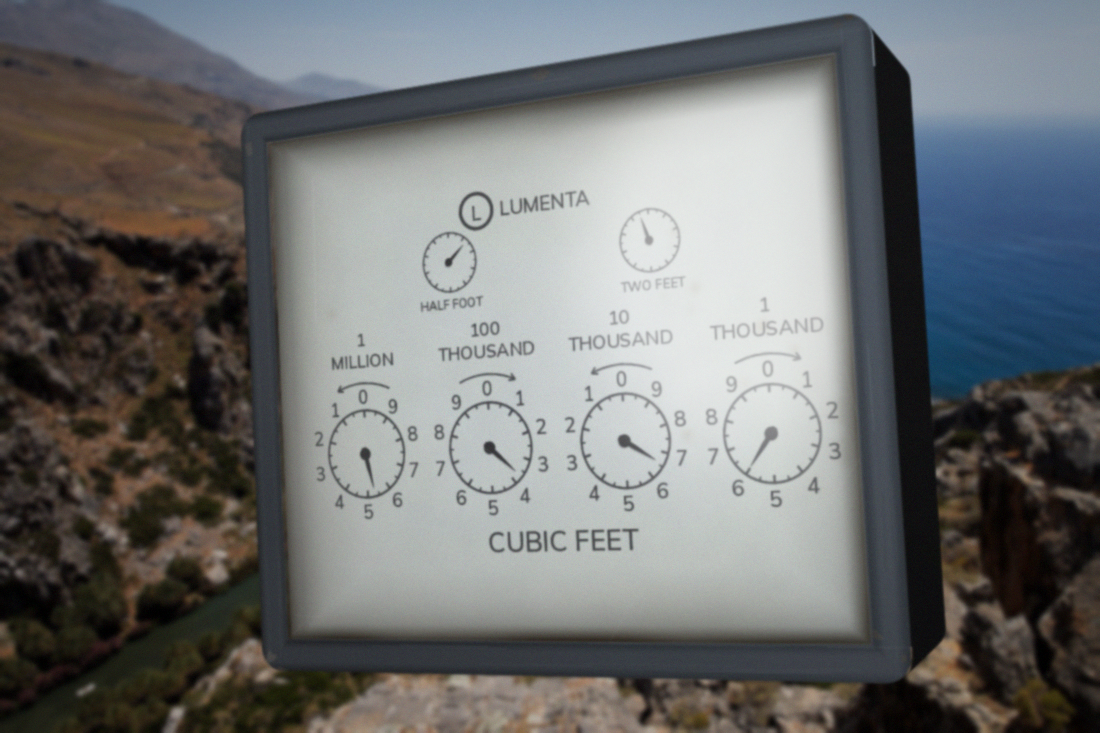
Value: 536600ft³
